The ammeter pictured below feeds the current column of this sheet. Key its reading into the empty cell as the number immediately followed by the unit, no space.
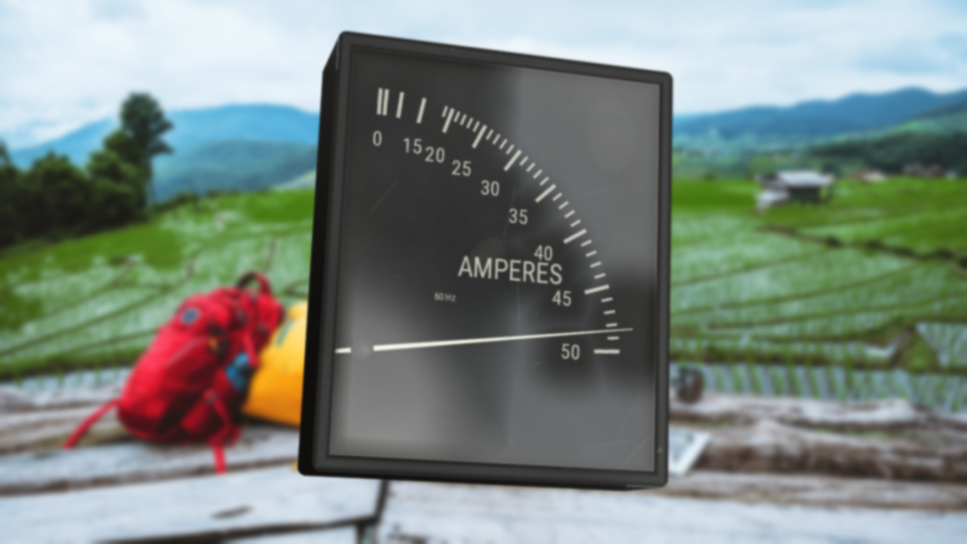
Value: 48.5A
